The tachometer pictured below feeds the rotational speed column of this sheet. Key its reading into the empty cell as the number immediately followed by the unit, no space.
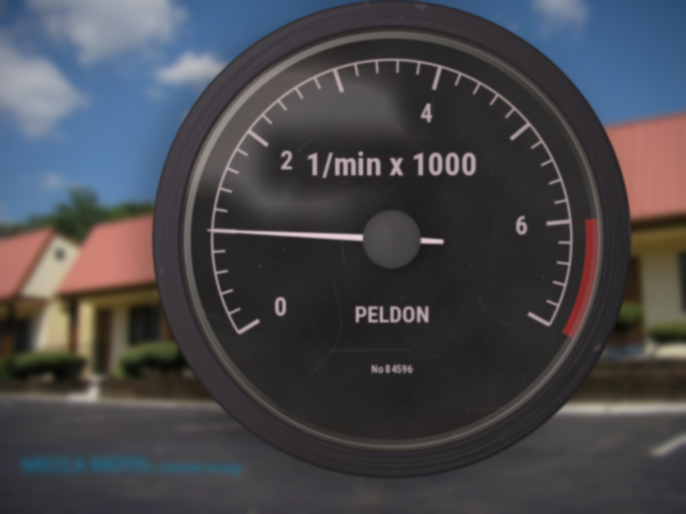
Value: 1000rpm
